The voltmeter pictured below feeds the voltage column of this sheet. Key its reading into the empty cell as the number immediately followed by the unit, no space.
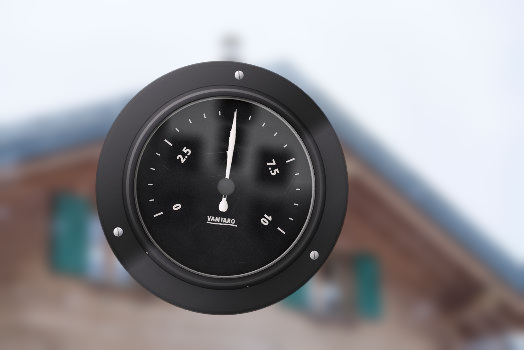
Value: 5V
